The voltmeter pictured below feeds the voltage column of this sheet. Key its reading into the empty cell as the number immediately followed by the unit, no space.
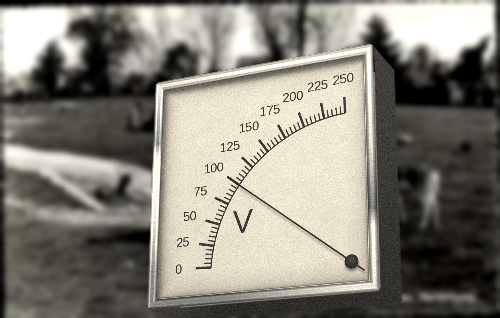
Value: 100V
